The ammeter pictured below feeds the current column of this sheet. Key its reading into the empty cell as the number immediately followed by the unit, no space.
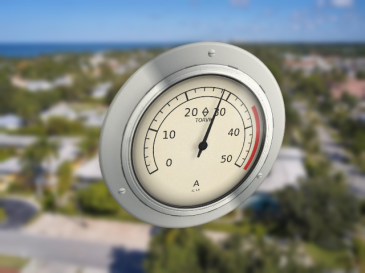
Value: 28A
